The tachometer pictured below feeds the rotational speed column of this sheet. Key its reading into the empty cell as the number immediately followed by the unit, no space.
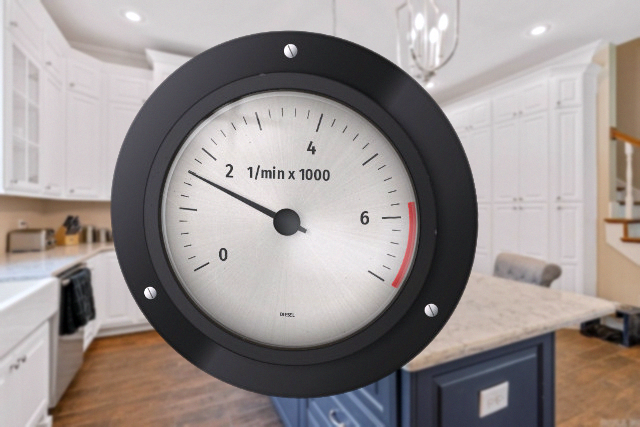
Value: 1600rpm
